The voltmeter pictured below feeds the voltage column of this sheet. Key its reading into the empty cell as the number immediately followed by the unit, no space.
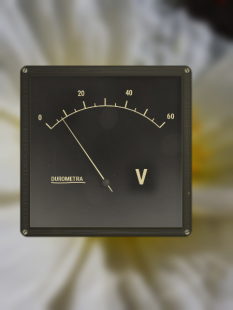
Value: 7.5V
